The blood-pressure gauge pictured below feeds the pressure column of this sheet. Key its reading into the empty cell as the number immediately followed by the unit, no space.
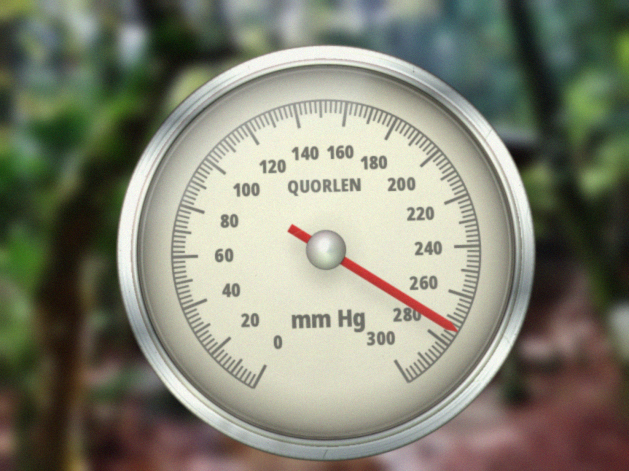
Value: 274mmHg
